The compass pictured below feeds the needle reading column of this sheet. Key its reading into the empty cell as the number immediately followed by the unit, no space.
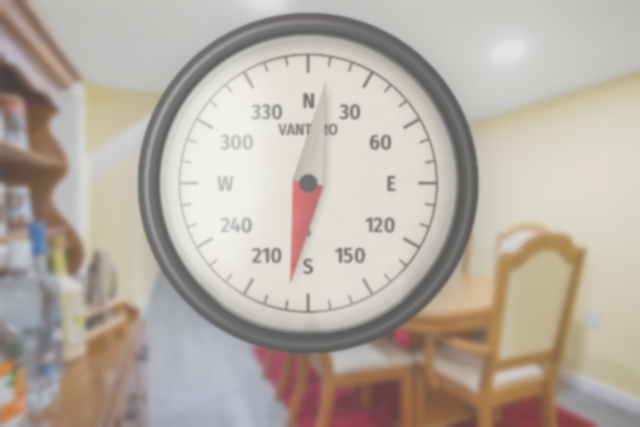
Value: 190°
